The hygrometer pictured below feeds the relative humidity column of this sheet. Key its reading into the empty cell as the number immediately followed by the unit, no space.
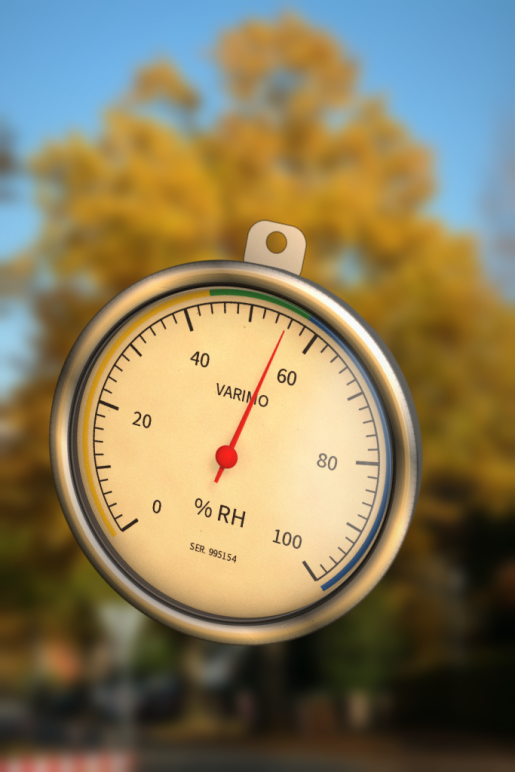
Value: 56%
